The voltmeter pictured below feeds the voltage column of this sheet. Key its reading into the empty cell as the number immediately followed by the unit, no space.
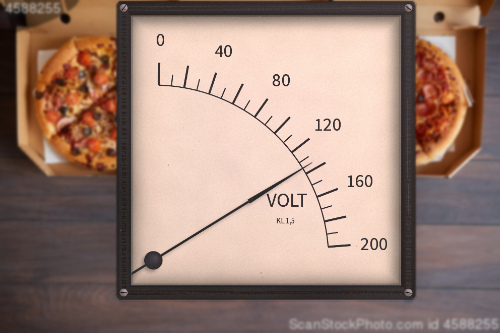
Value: 135V
